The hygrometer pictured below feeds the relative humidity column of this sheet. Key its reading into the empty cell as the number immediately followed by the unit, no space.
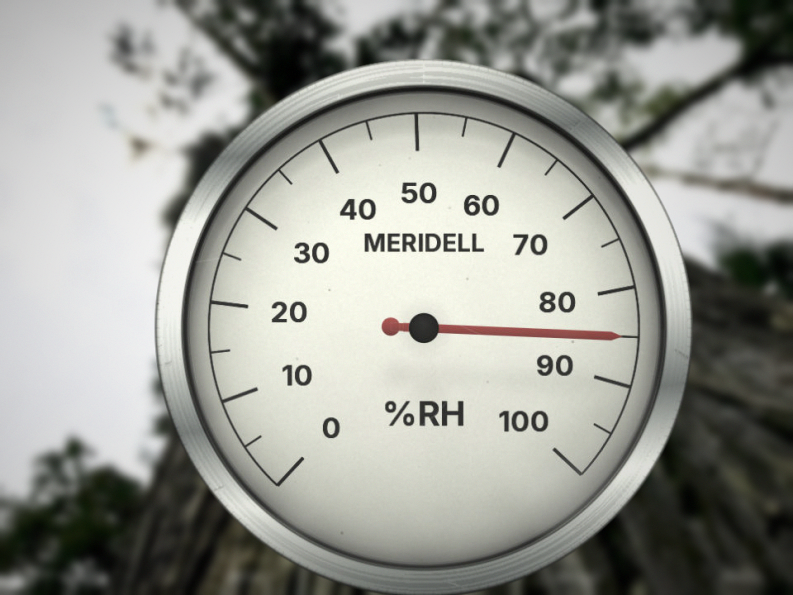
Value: 85%
